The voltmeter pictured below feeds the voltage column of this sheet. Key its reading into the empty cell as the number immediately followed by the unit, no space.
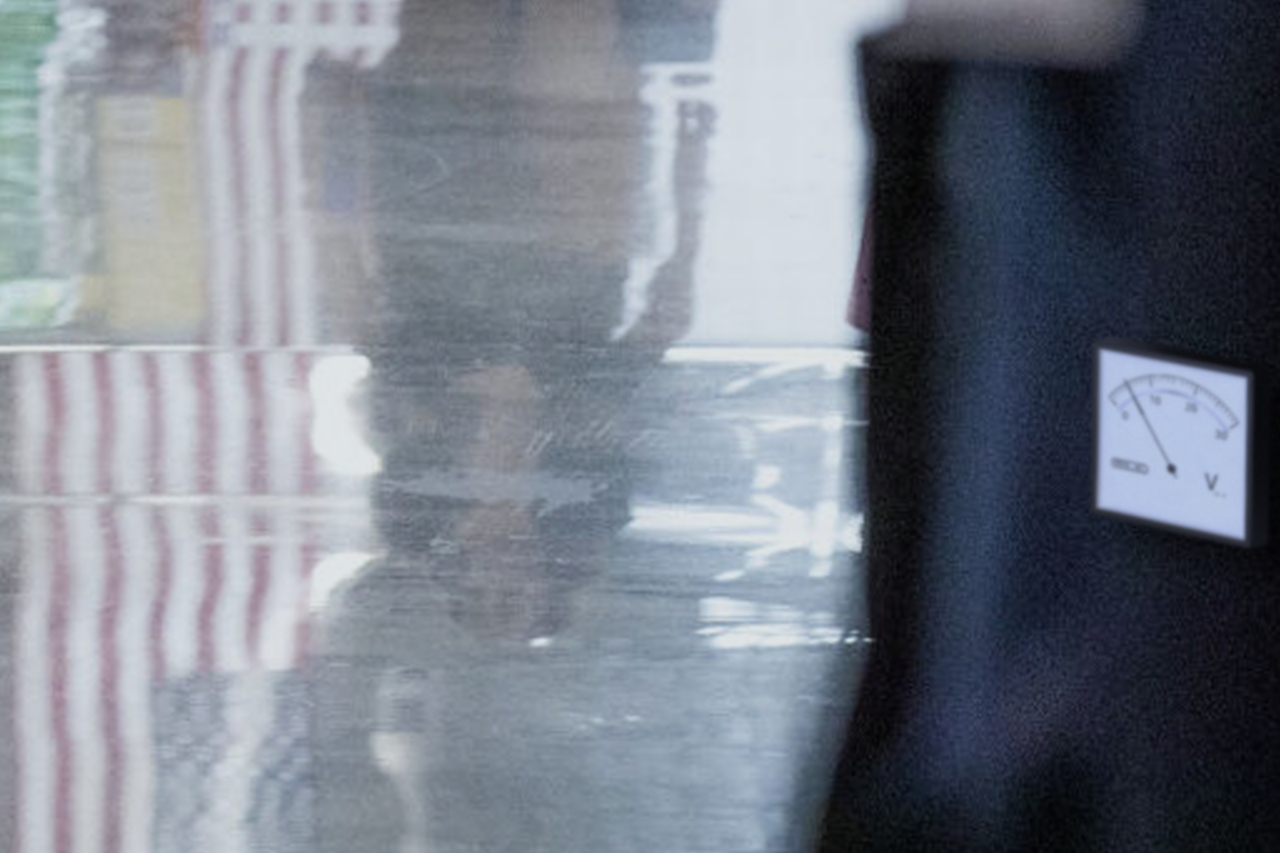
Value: 5V
